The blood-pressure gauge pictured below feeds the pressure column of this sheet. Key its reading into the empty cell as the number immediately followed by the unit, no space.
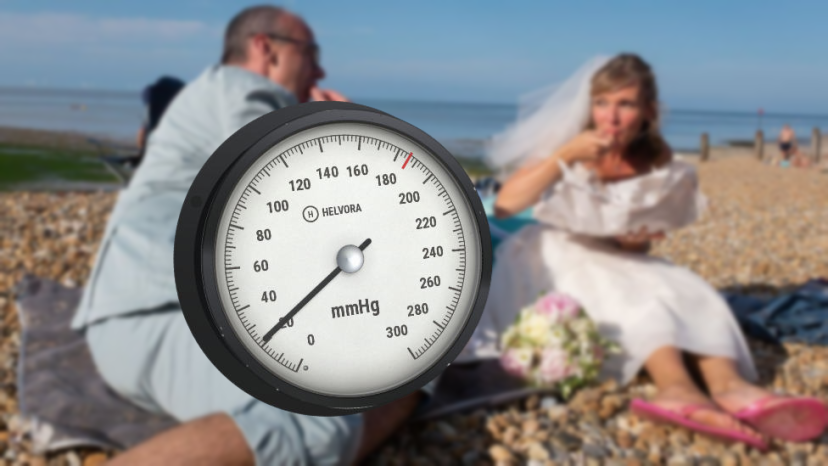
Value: 22mmHg
